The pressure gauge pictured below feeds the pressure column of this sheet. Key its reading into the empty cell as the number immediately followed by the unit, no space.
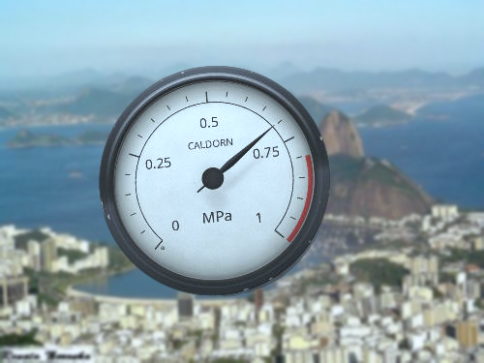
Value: 0.7MPa
